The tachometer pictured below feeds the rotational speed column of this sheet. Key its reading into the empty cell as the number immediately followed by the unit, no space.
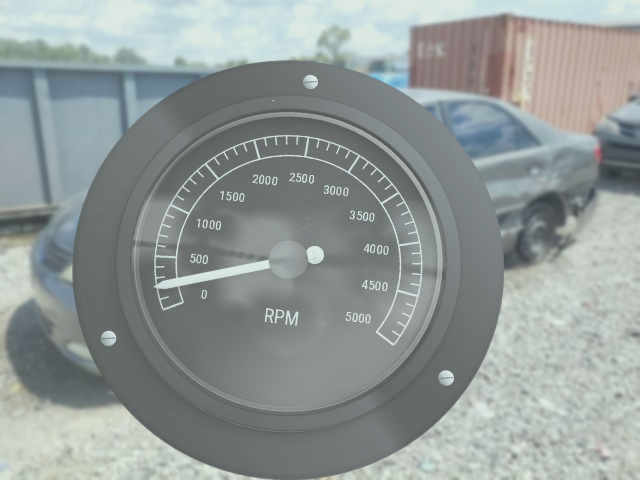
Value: 200rpm
